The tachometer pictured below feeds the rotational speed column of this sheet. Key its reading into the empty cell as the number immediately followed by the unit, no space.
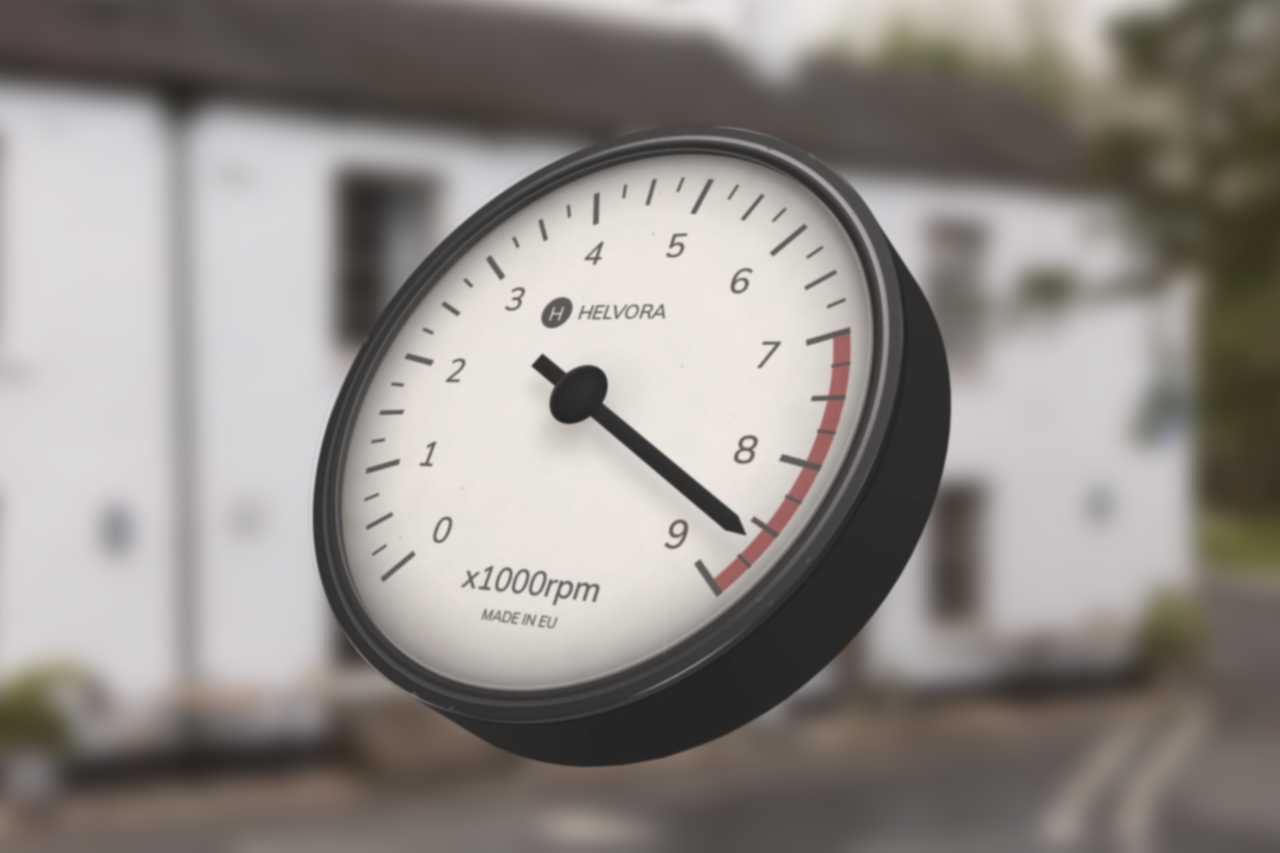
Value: 8625rpm
